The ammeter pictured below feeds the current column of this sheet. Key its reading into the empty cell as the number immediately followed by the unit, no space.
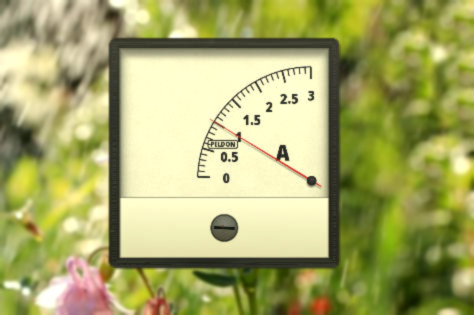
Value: 1A
